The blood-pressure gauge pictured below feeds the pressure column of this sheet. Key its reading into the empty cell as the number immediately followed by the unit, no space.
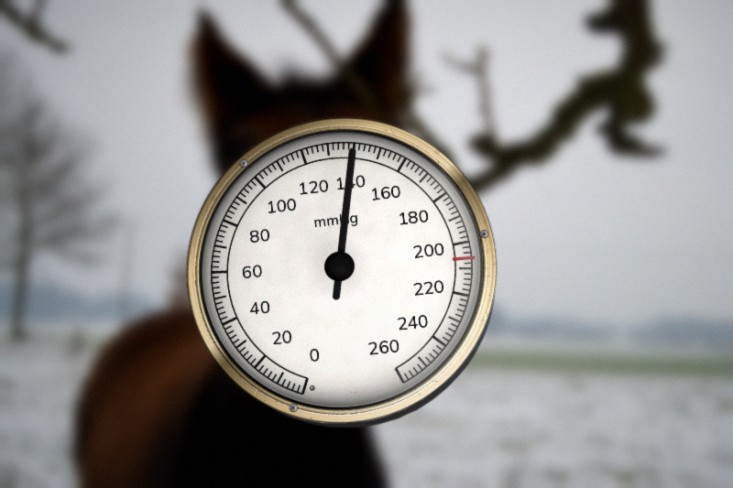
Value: 140mmHg
